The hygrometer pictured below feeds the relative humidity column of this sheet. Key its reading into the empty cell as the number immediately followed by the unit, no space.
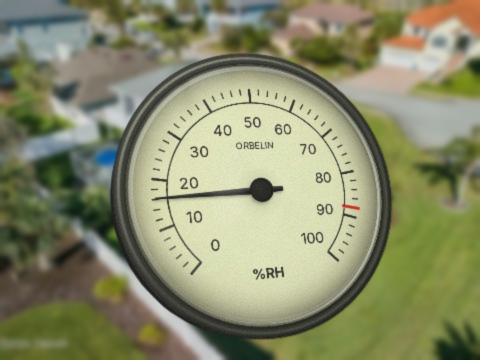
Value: 16%
